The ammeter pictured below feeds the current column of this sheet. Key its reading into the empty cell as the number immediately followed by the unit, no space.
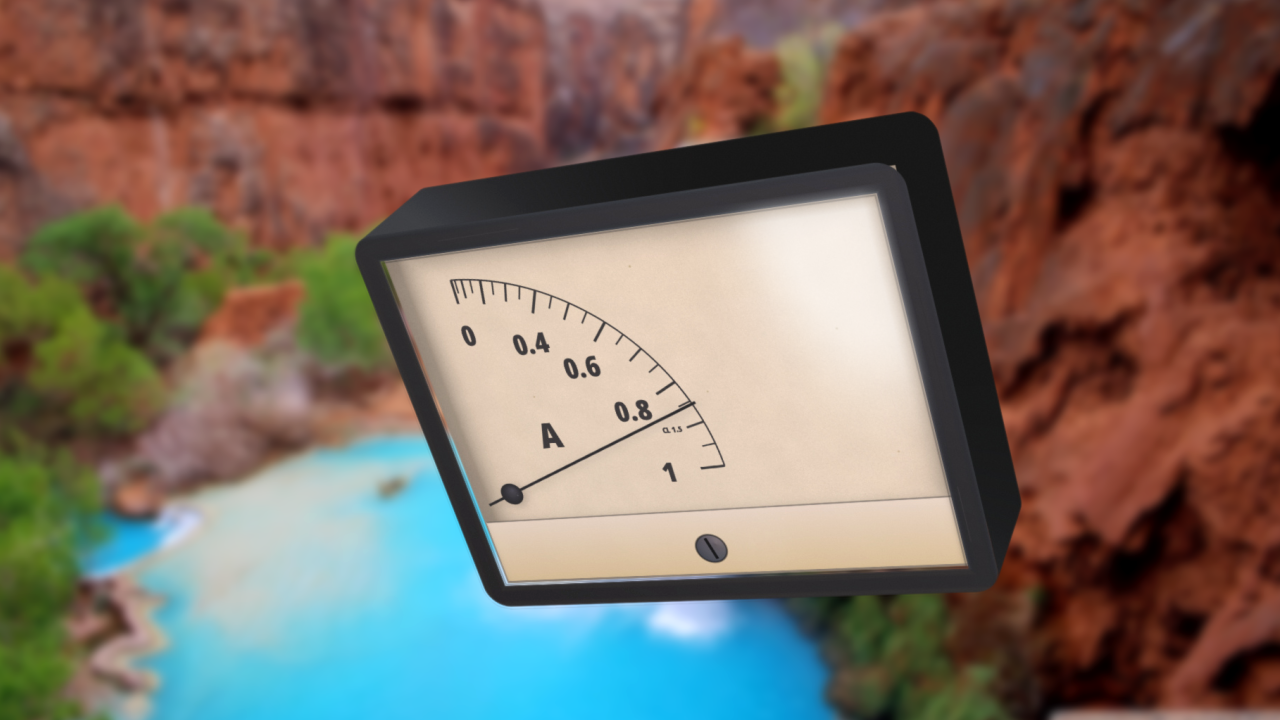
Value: 0.85A
